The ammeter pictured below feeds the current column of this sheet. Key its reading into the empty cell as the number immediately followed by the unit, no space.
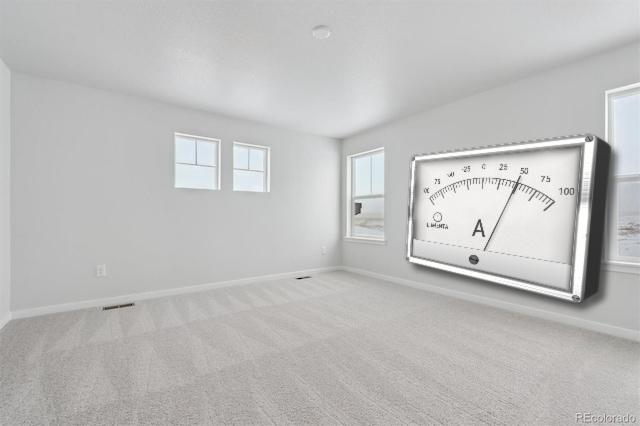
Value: 50A
